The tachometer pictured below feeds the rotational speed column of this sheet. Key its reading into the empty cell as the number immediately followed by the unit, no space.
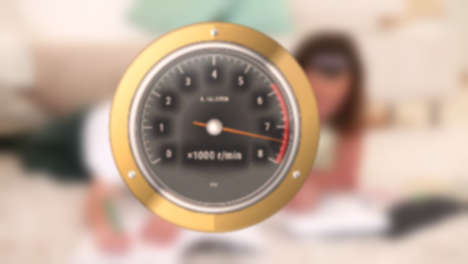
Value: 7400rpm
